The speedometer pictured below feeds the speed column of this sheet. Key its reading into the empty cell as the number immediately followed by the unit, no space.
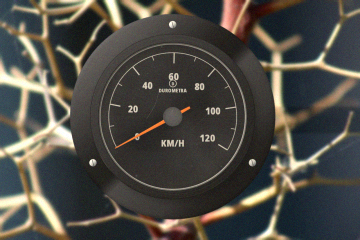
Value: 0km/h
